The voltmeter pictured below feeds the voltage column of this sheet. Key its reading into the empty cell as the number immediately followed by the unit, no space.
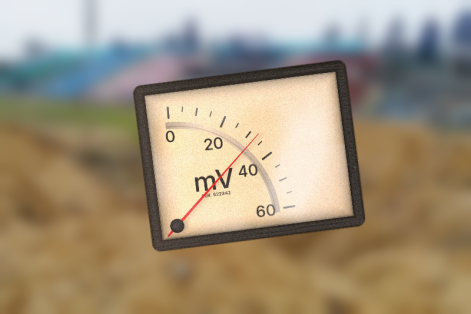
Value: 32.5mV
